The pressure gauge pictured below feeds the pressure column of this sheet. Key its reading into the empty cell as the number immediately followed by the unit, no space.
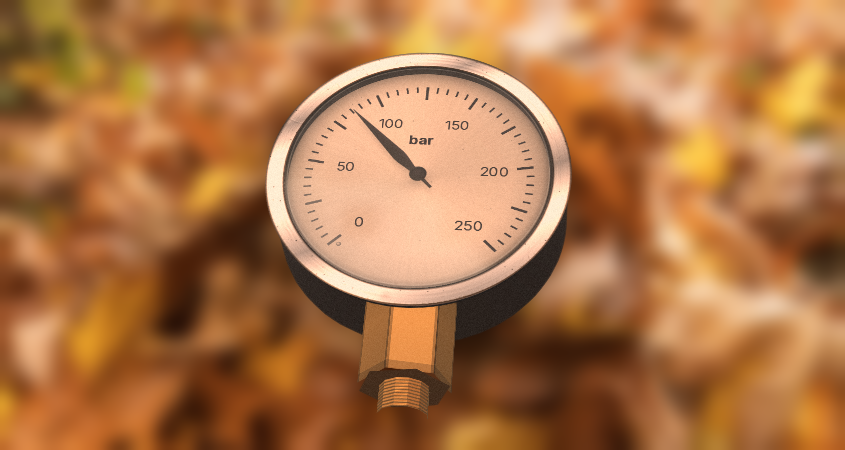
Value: 85bar
